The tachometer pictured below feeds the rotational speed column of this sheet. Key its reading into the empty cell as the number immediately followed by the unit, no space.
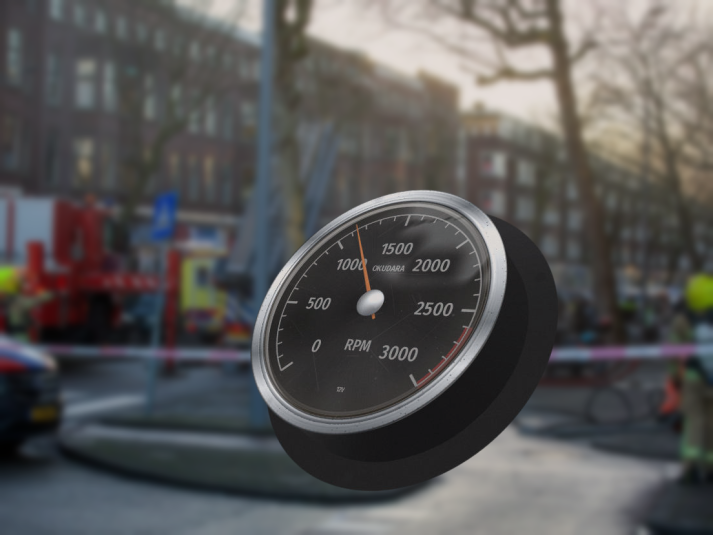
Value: 1150rpm
